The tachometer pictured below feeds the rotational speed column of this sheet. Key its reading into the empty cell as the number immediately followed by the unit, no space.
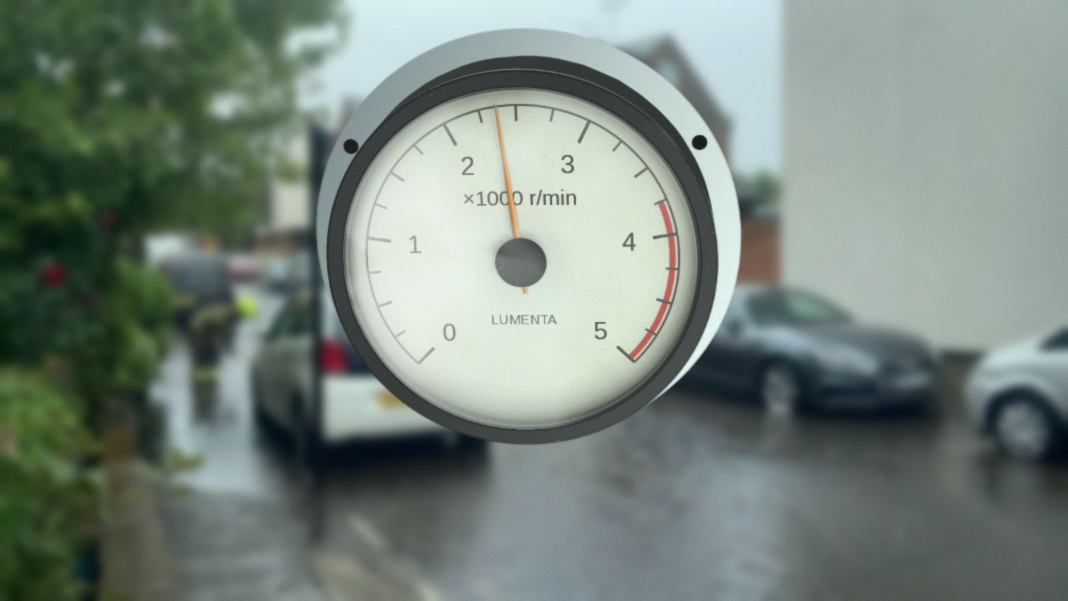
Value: 2375rpm
